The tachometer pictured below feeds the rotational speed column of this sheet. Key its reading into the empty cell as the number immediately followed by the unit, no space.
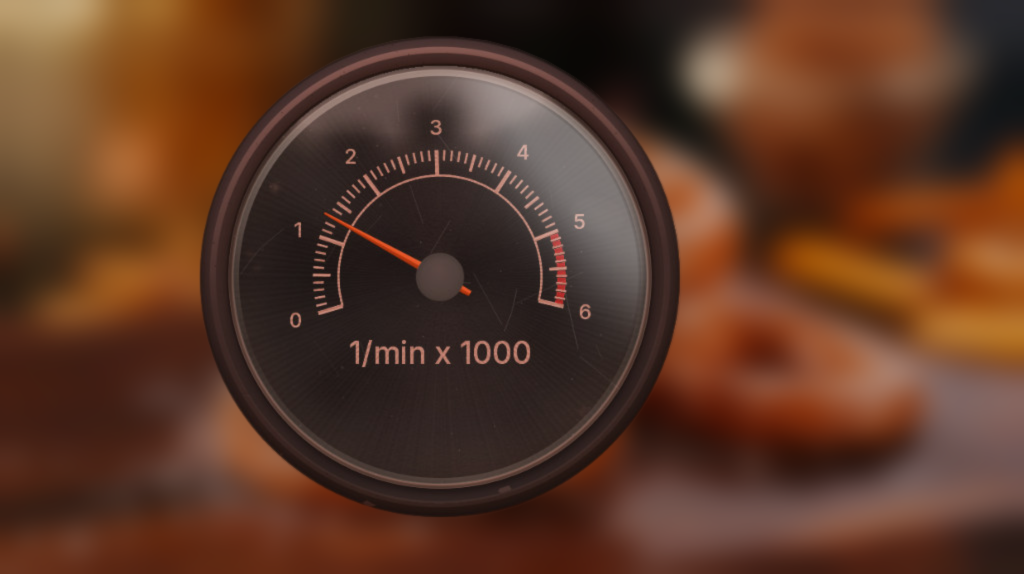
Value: 1300rpm
